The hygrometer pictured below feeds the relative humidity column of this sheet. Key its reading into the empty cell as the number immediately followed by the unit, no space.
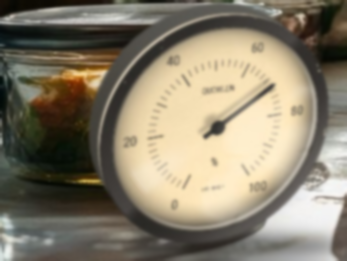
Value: 70%
